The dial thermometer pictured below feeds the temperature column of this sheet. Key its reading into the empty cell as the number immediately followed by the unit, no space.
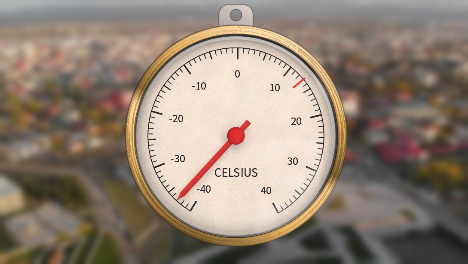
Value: -37°C
